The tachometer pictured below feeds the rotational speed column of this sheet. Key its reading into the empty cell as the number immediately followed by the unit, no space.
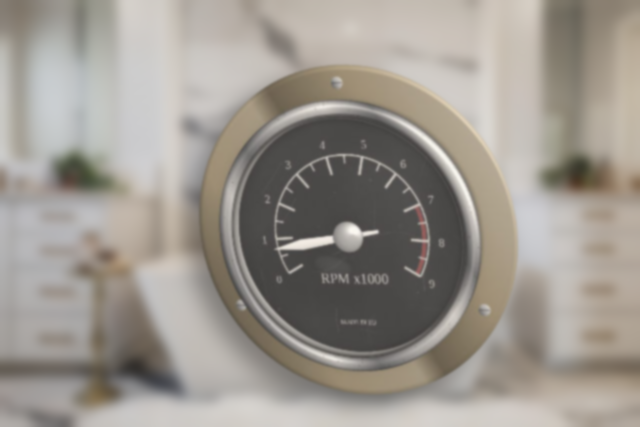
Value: 750rpm
